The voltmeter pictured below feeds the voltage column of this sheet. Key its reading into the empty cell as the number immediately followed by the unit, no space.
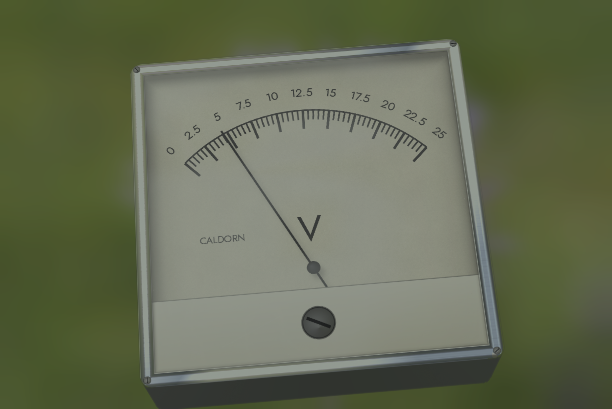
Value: 4.5V
